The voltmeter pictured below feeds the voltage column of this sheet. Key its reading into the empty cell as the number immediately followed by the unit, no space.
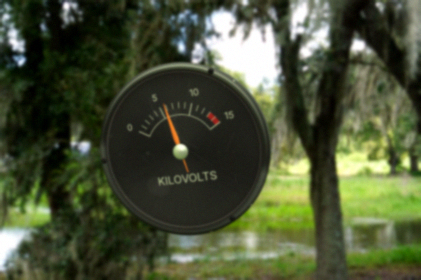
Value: 6kV
